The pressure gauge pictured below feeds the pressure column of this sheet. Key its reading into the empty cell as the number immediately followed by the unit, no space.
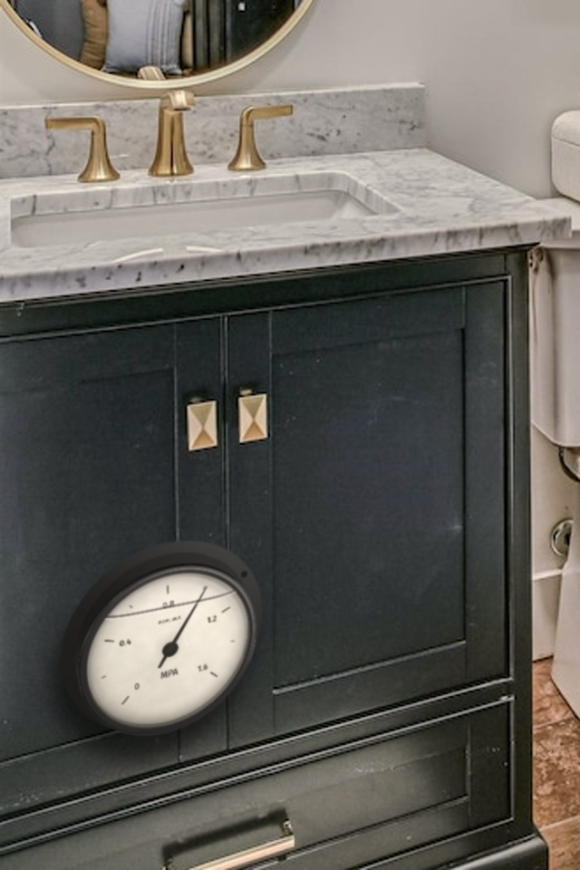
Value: 1MPa
